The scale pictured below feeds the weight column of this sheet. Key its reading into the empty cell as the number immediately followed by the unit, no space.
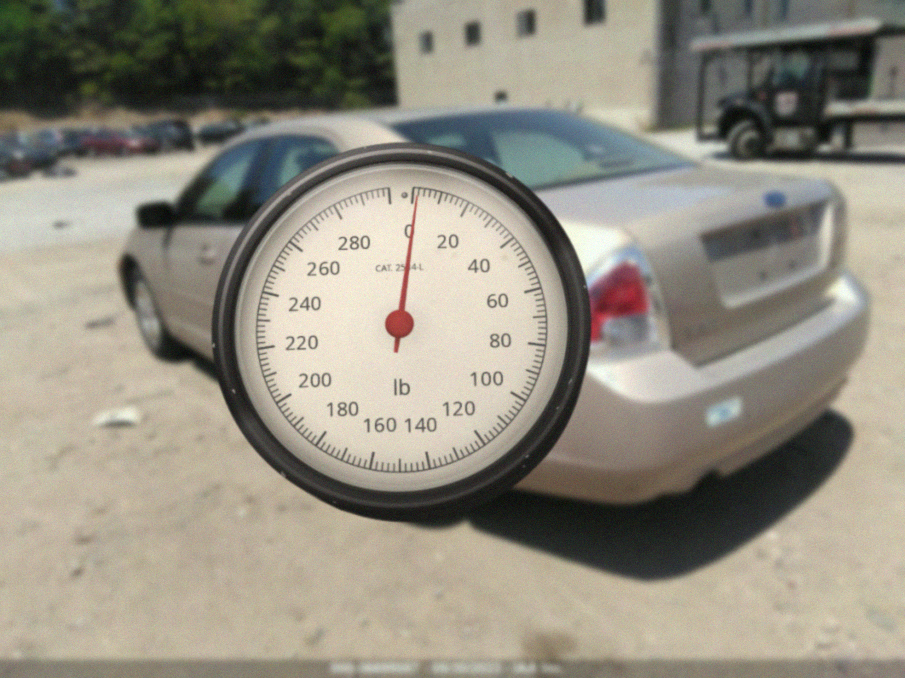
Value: 2lb
